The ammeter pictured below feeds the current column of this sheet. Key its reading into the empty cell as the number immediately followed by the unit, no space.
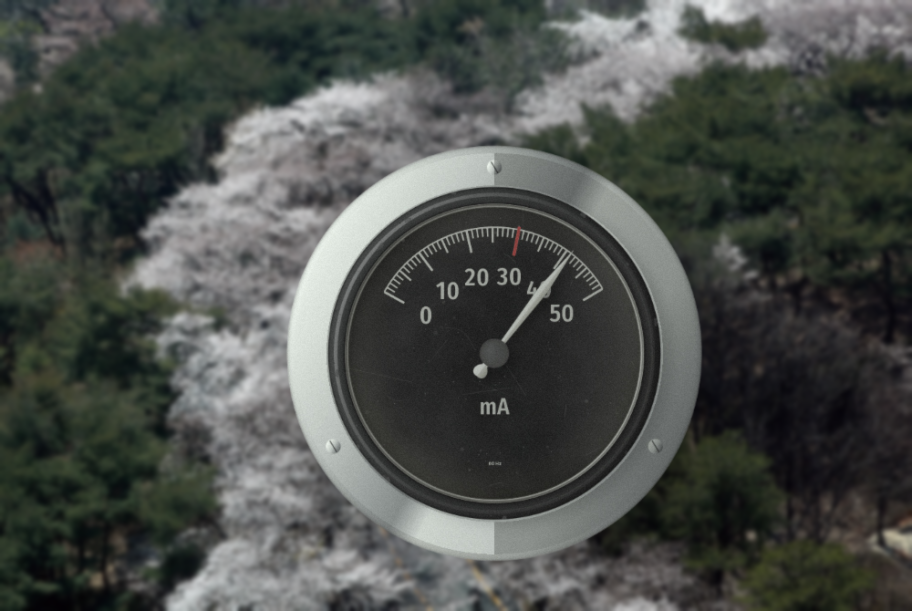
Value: 41mA
